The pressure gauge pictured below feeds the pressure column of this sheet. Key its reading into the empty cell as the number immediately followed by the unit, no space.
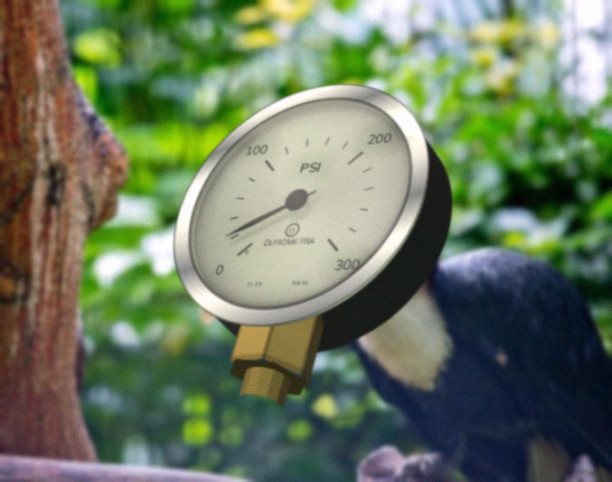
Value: 20psi
